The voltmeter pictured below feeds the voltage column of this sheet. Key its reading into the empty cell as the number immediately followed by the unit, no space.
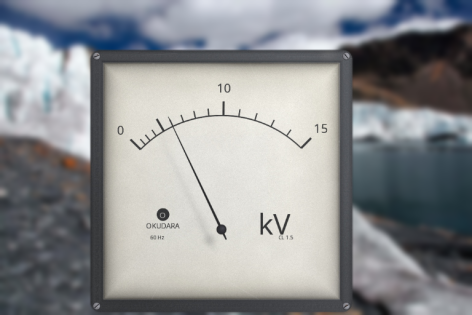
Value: 6kV
